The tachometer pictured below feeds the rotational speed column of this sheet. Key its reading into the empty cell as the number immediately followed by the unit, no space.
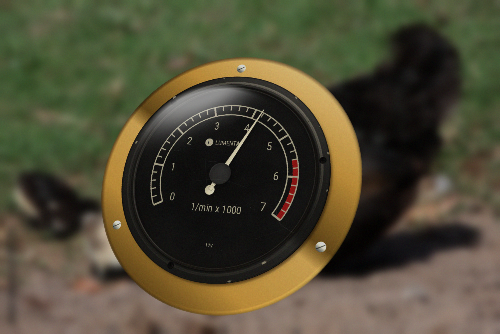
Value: 4200rpm
